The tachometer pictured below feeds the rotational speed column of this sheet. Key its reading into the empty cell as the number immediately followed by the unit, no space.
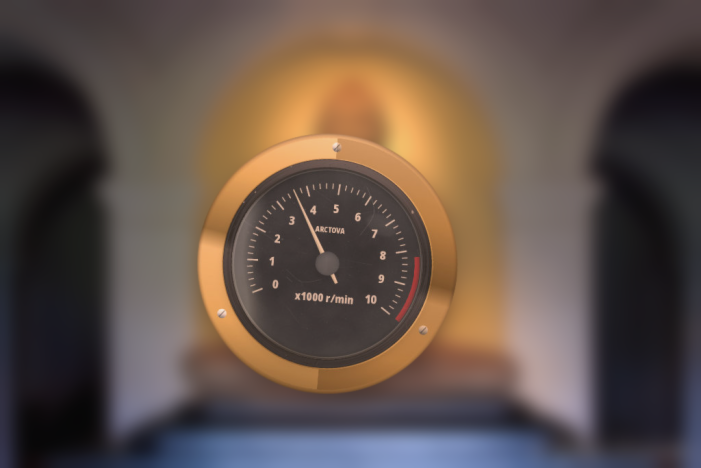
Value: 3600rpm
